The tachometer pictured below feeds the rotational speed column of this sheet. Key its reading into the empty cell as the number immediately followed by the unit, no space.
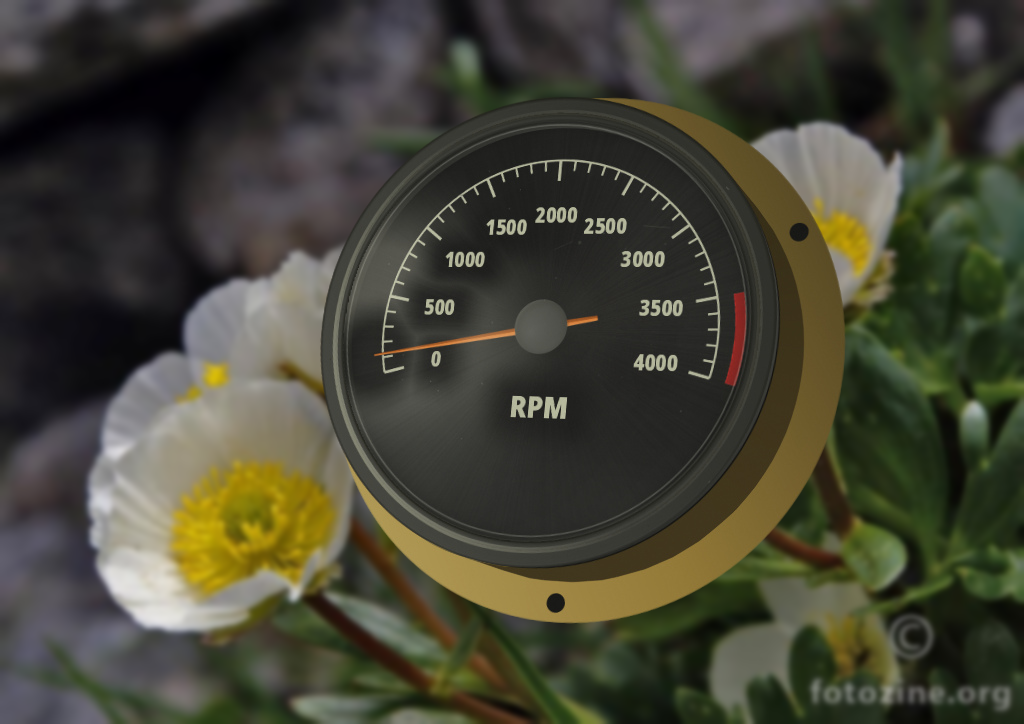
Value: 100rpm
